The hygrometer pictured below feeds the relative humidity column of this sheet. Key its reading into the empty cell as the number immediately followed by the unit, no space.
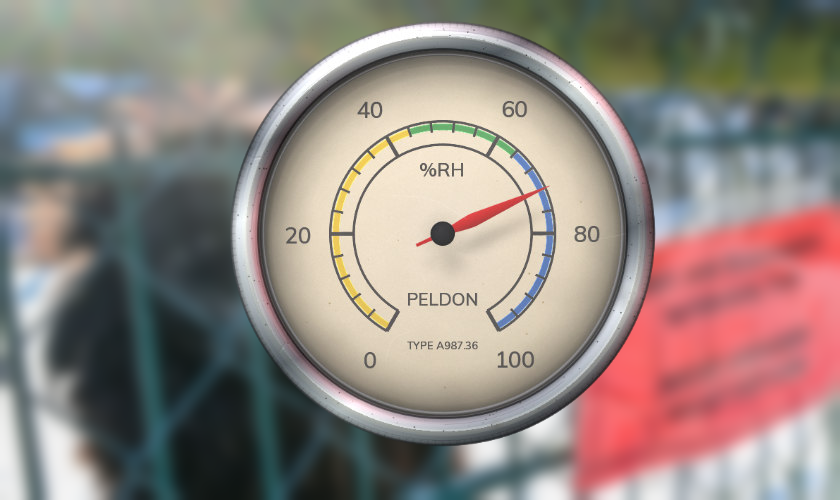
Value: 72%
